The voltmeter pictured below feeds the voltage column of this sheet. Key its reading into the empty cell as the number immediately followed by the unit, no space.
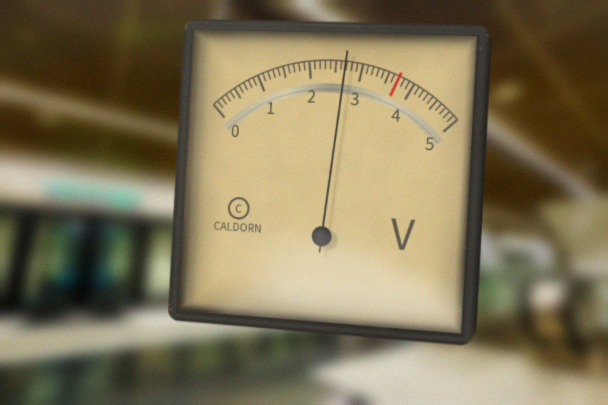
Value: 2.7V
